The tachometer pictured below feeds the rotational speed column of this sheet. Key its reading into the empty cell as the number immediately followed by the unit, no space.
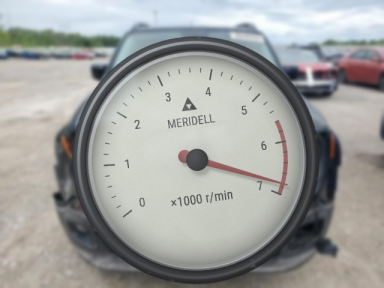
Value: 6800rpm
